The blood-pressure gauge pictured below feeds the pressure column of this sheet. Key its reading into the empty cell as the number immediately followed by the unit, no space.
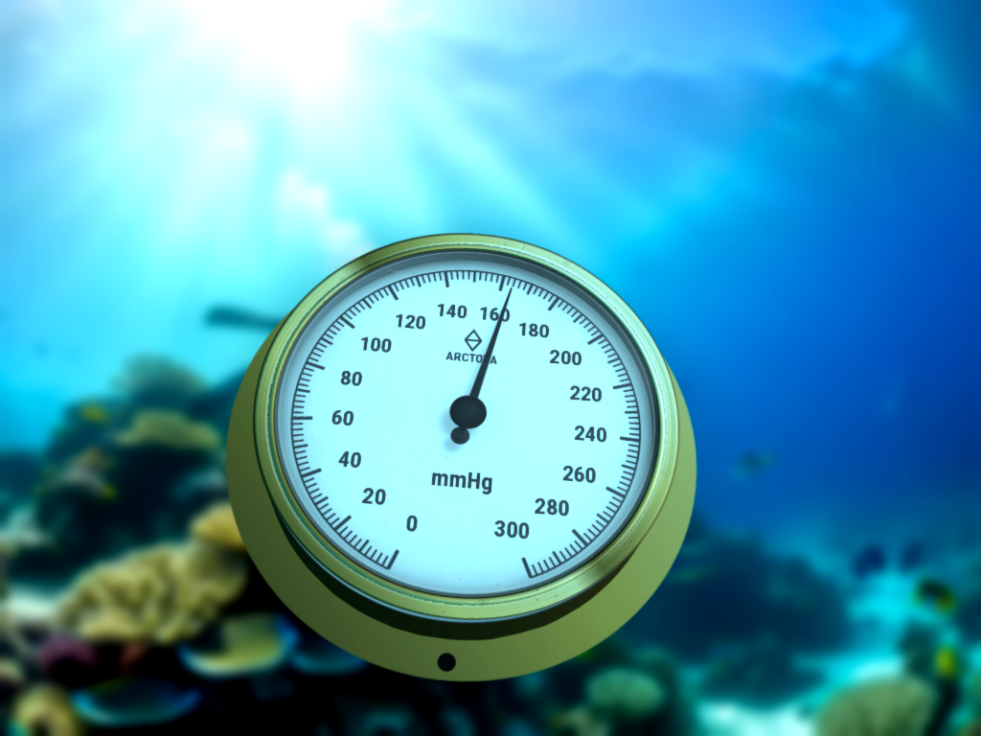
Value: 164mmHg
